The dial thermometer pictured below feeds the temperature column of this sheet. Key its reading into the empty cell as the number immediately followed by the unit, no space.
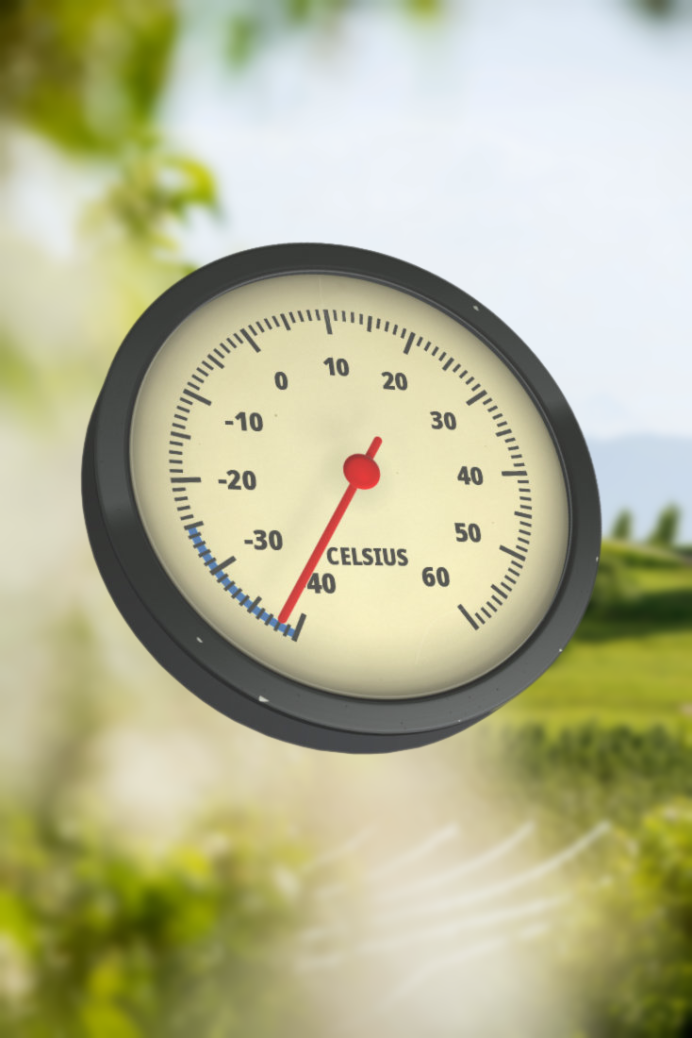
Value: -38°C
